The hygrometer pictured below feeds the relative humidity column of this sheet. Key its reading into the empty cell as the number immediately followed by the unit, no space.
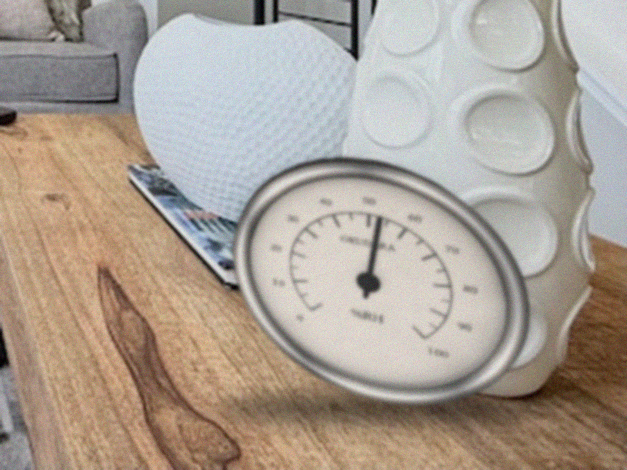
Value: 52.5%
